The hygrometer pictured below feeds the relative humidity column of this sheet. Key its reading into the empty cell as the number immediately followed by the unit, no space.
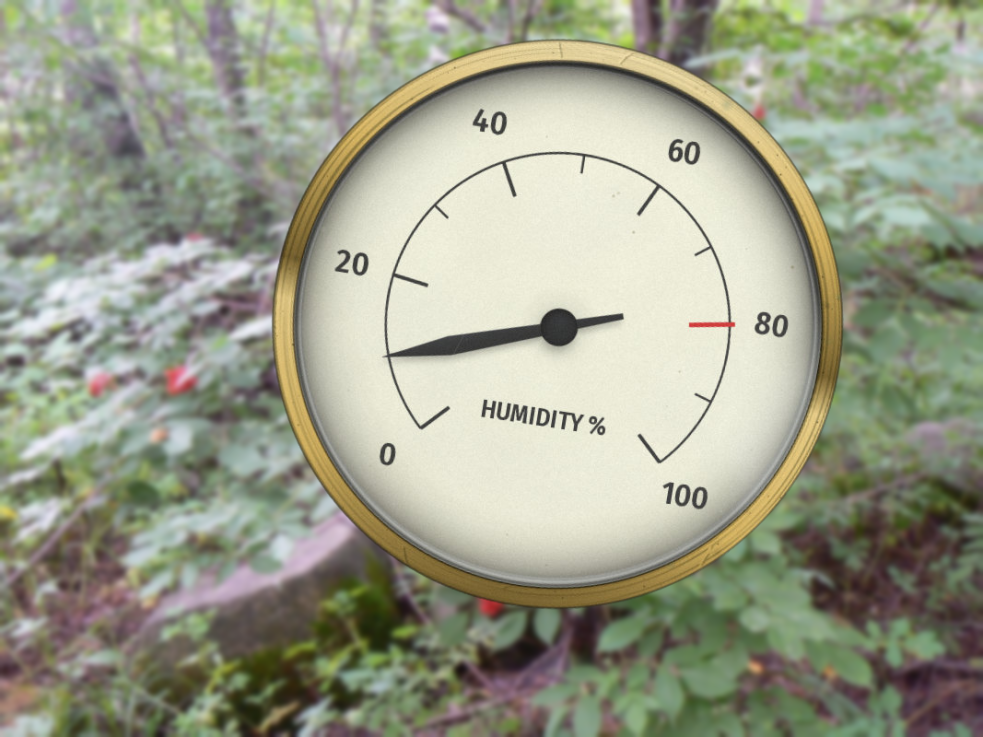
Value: 10%
